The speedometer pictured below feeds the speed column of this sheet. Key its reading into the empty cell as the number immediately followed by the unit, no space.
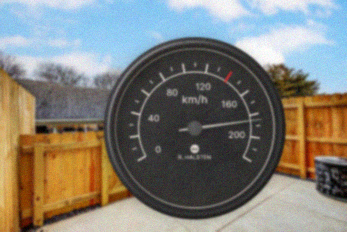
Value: 185km/h
